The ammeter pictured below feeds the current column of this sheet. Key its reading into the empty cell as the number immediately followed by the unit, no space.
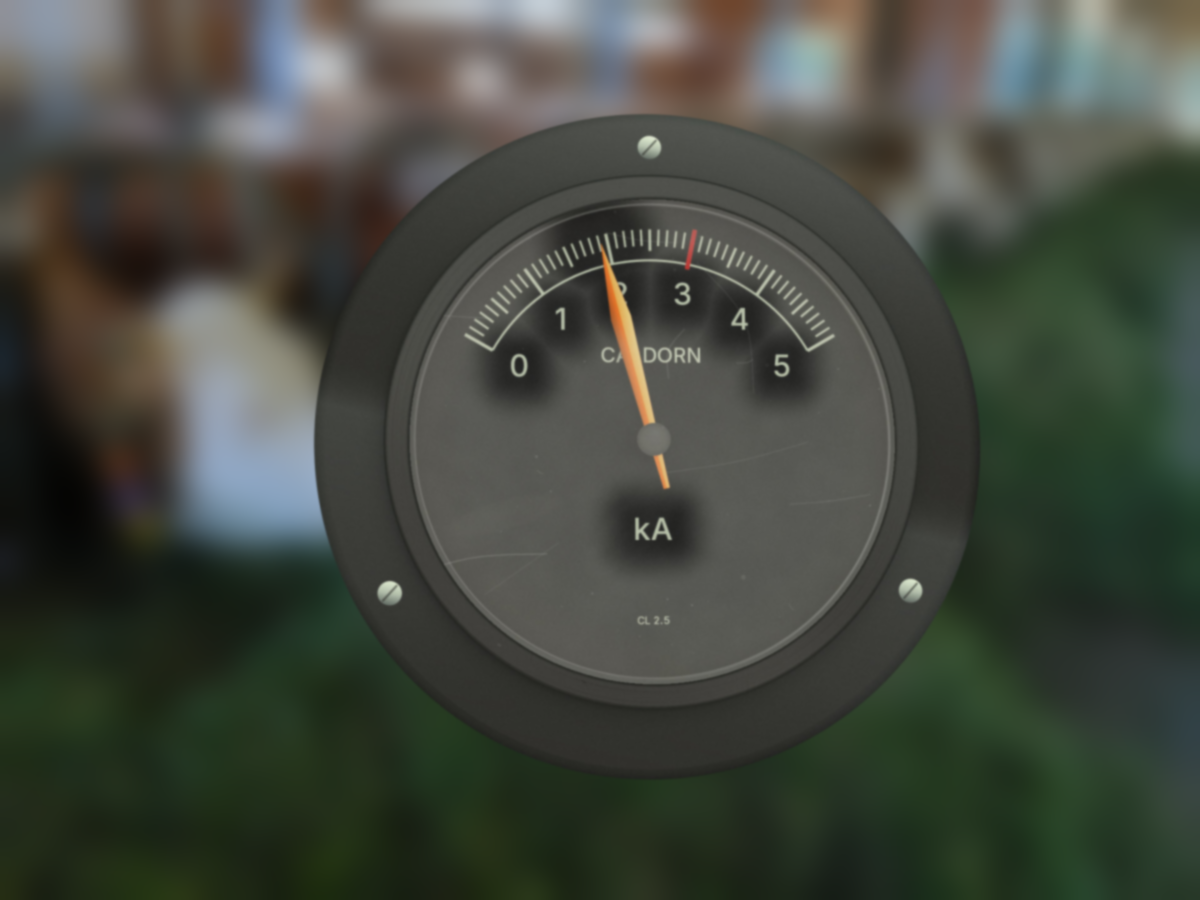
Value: 1.9kA
